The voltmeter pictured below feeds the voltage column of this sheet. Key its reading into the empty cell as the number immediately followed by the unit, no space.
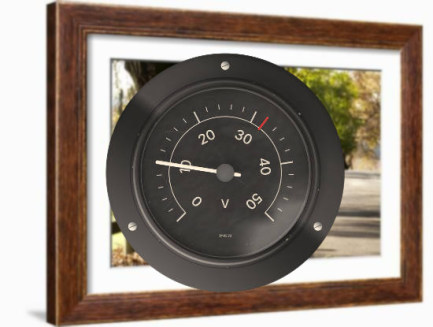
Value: 10V
